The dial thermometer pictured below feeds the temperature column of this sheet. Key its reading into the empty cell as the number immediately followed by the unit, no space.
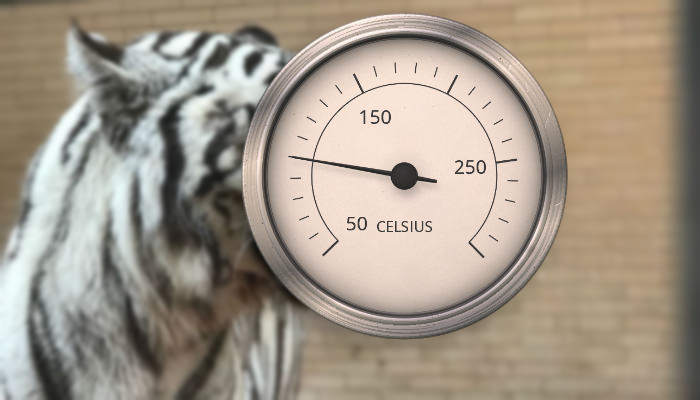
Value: 100°C
